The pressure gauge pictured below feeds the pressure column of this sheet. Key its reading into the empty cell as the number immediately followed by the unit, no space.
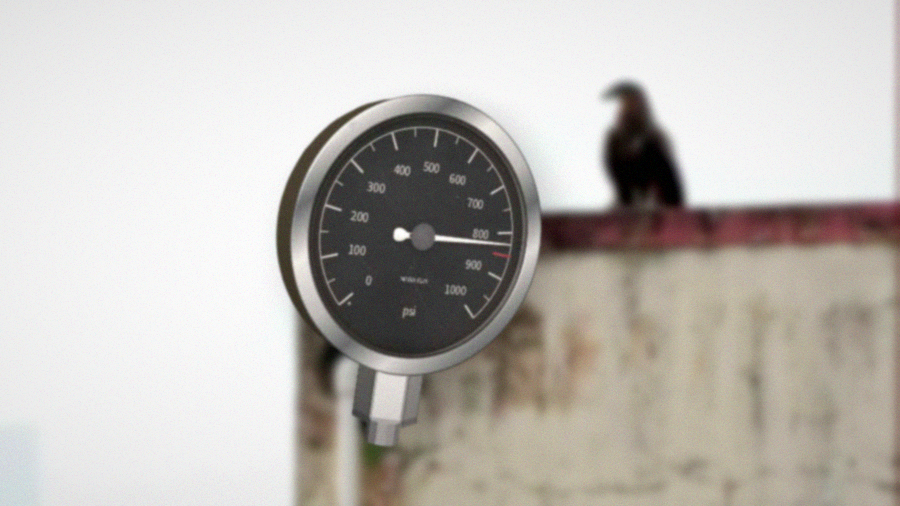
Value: 825psi
